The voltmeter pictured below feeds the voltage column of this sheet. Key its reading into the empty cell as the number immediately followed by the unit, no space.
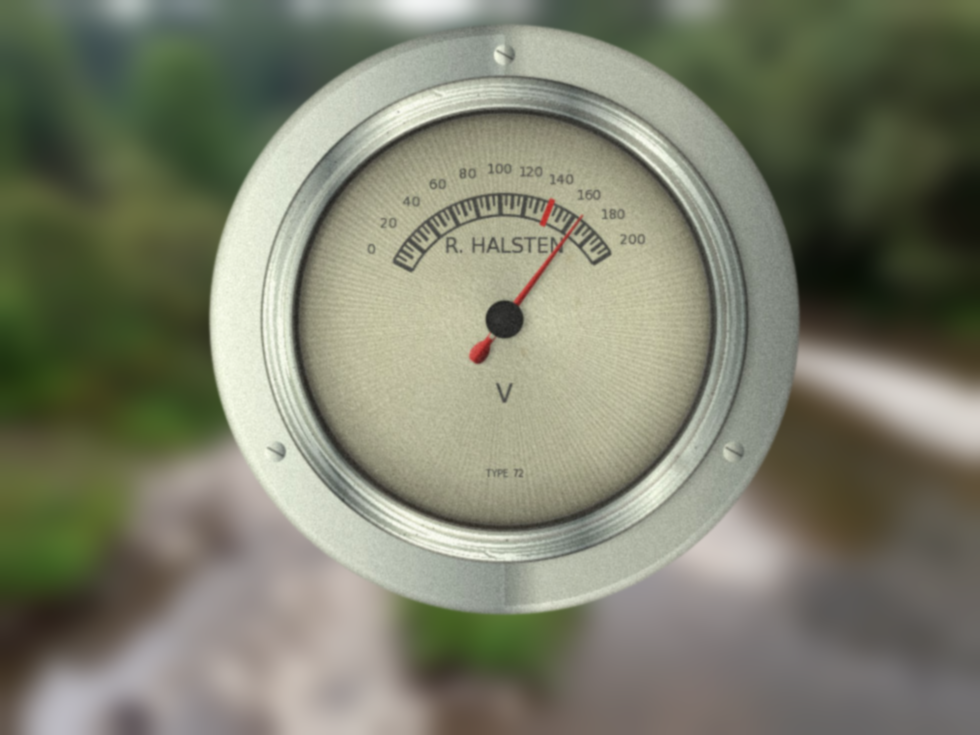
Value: 165V
